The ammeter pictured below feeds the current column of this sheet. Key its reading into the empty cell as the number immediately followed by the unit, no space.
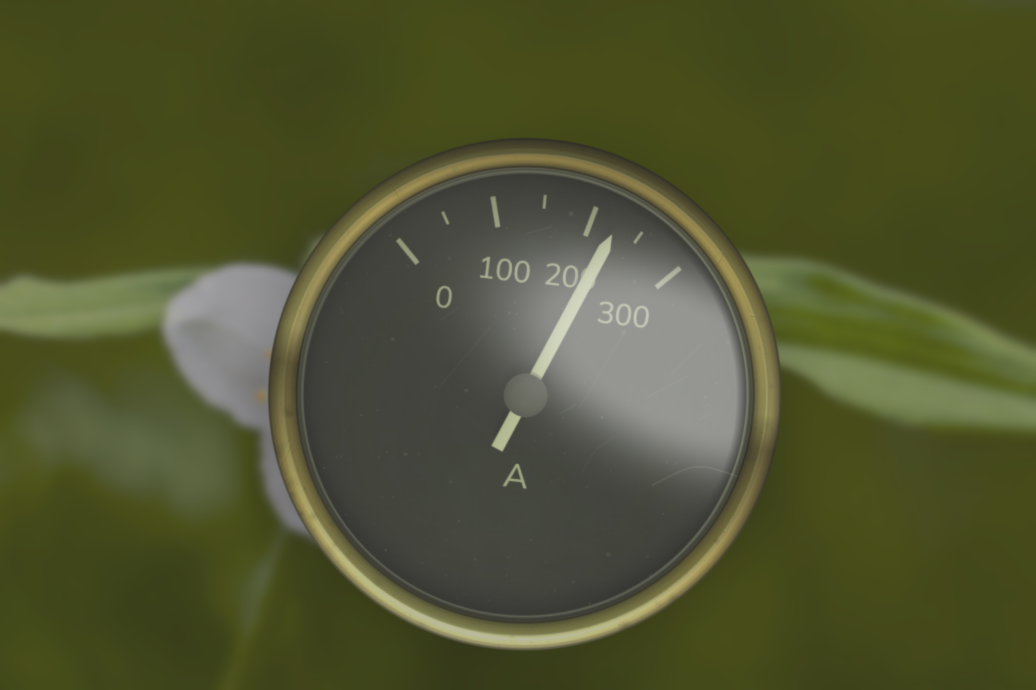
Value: 225A
